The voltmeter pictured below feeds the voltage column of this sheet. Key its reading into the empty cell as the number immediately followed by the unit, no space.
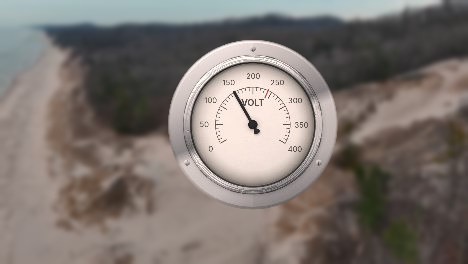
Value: 150V
